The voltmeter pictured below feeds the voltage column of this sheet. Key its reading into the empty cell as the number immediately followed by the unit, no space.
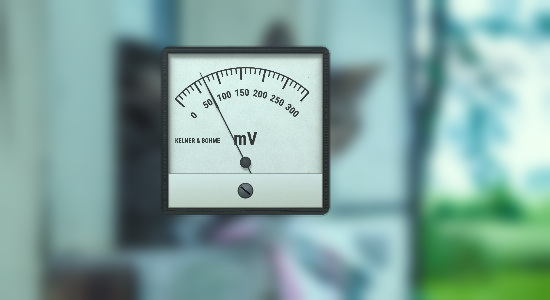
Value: 70mV
